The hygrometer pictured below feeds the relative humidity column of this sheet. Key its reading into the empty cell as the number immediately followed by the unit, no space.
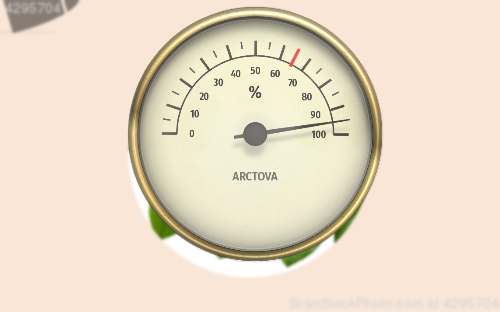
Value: 95%
